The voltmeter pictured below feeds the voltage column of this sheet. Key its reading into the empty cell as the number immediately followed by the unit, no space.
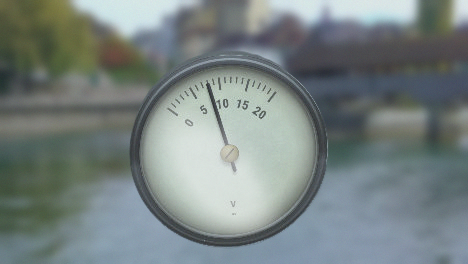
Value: 8V
